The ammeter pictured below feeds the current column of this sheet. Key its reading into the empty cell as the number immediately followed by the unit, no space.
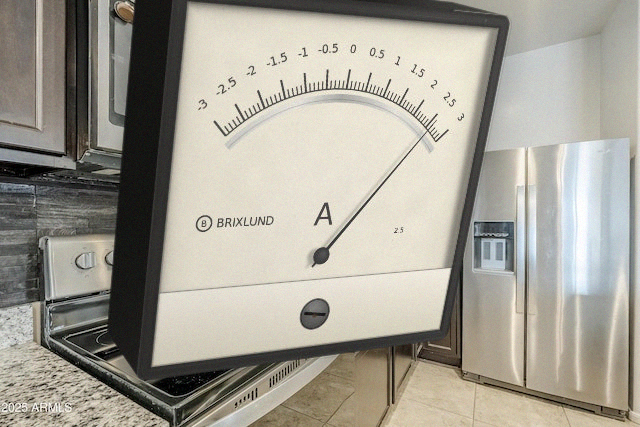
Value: 2.5A
